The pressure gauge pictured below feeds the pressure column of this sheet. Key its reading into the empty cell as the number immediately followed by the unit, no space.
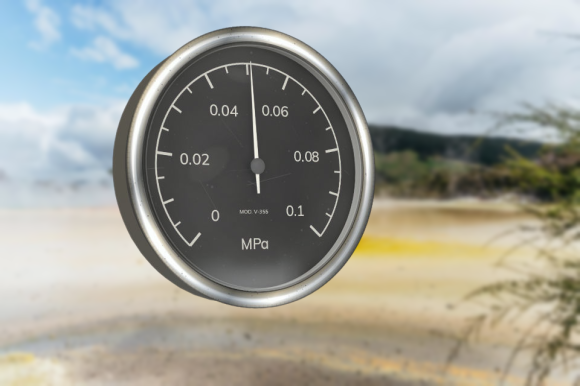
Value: 0.05MPa
